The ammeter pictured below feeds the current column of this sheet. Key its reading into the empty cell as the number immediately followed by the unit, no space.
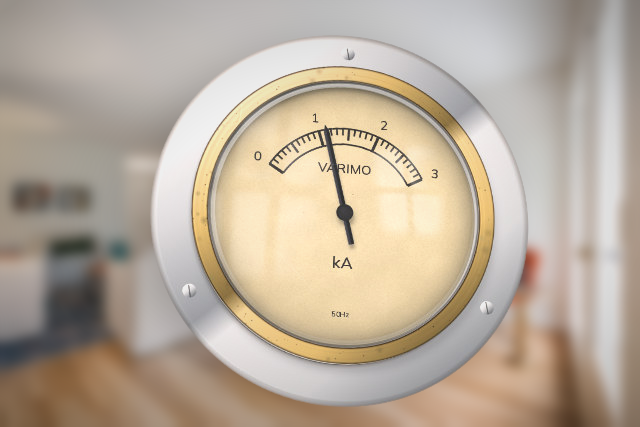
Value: 1.1kA
